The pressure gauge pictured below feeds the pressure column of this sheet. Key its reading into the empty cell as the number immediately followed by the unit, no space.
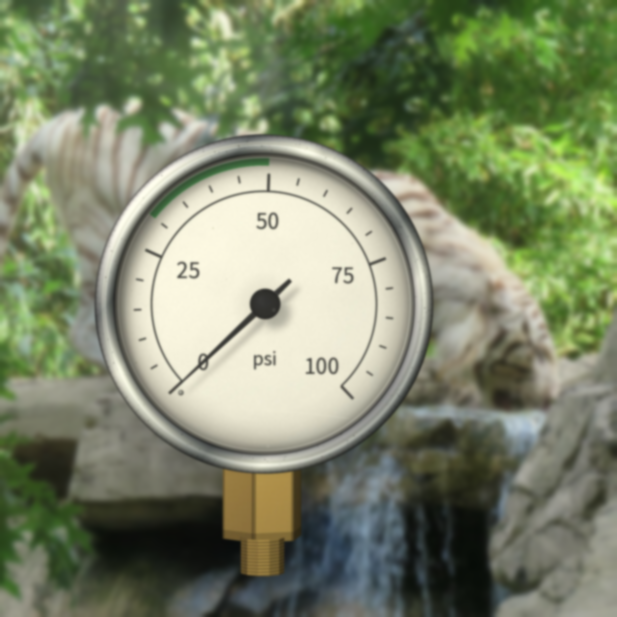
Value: 0psi
